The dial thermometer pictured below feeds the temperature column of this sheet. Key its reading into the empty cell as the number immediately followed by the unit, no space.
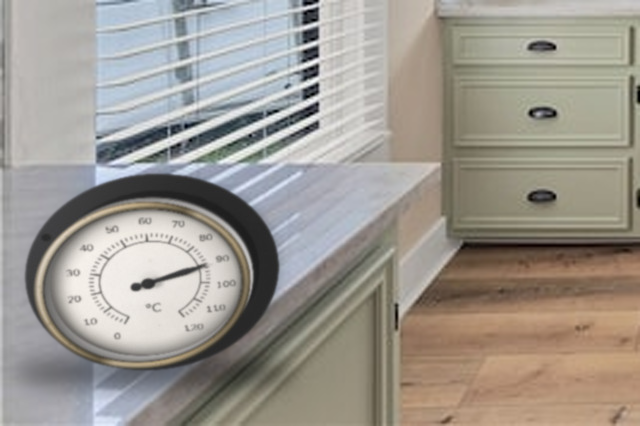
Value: 90°C
